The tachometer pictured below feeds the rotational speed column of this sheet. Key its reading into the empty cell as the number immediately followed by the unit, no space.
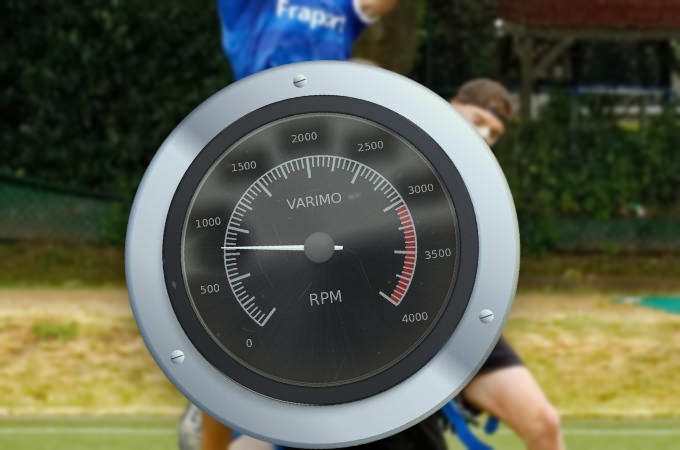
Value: 800rpm
